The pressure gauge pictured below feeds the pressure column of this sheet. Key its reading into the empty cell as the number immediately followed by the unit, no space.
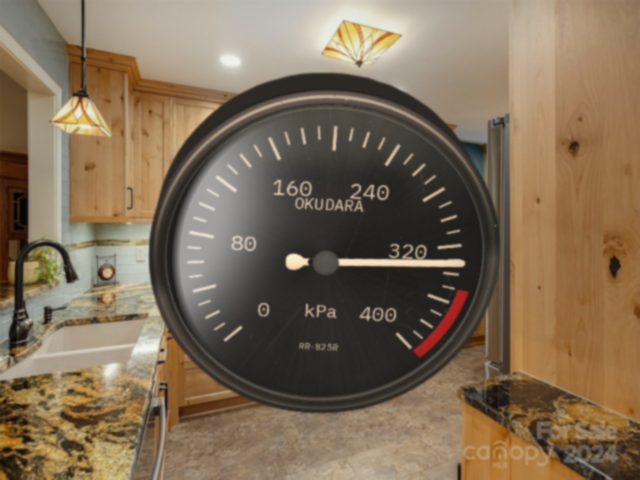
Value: 330kPa
